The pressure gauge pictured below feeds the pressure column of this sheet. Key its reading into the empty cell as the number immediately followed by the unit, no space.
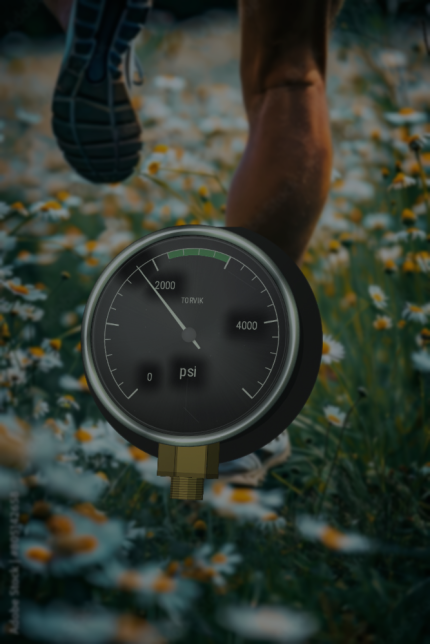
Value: 1800psi
